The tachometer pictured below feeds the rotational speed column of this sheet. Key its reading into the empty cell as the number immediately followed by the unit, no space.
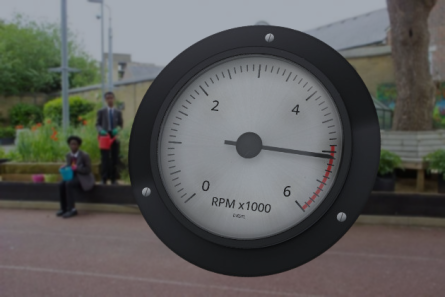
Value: 5100rpm
